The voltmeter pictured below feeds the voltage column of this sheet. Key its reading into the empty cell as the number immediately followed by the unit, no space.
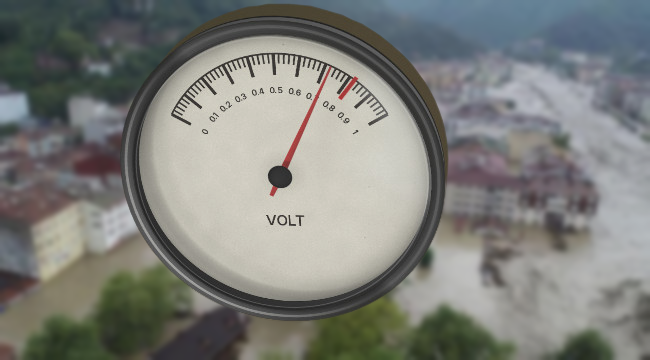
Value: 0.72V
